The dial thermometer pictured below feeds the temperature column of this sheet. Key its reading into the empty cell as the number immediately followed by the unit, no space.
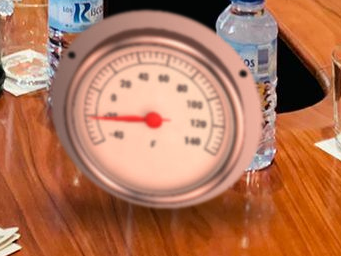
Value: -20°F
